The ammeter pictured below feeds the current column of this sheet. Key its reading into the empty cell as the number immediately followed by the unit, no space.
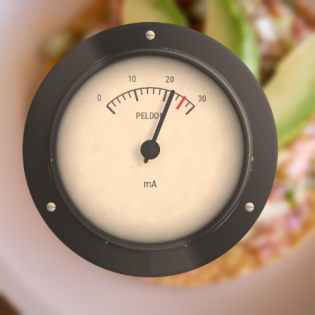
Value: 22mA
